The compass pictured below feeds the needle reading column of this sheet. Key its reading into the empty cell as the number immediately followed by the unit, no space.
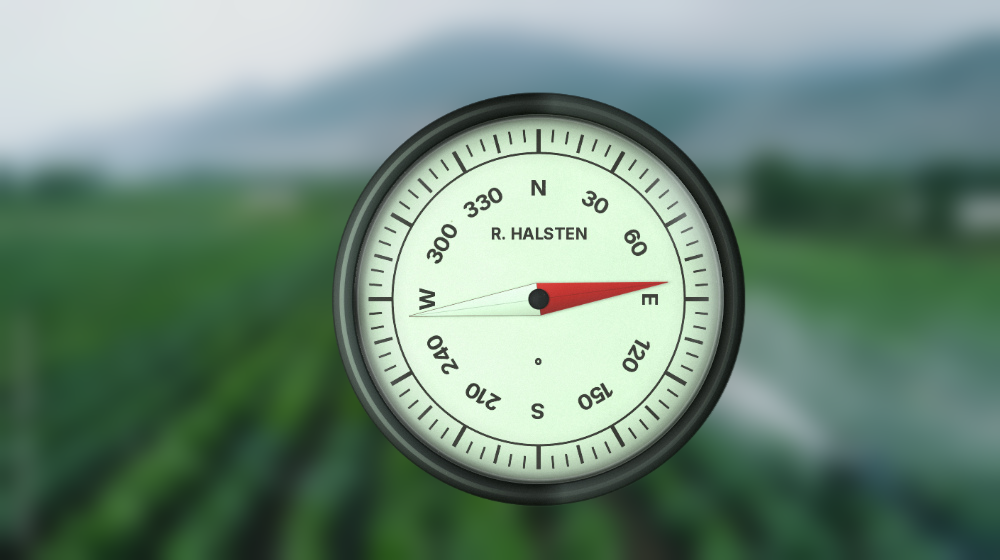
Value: 82.5°
